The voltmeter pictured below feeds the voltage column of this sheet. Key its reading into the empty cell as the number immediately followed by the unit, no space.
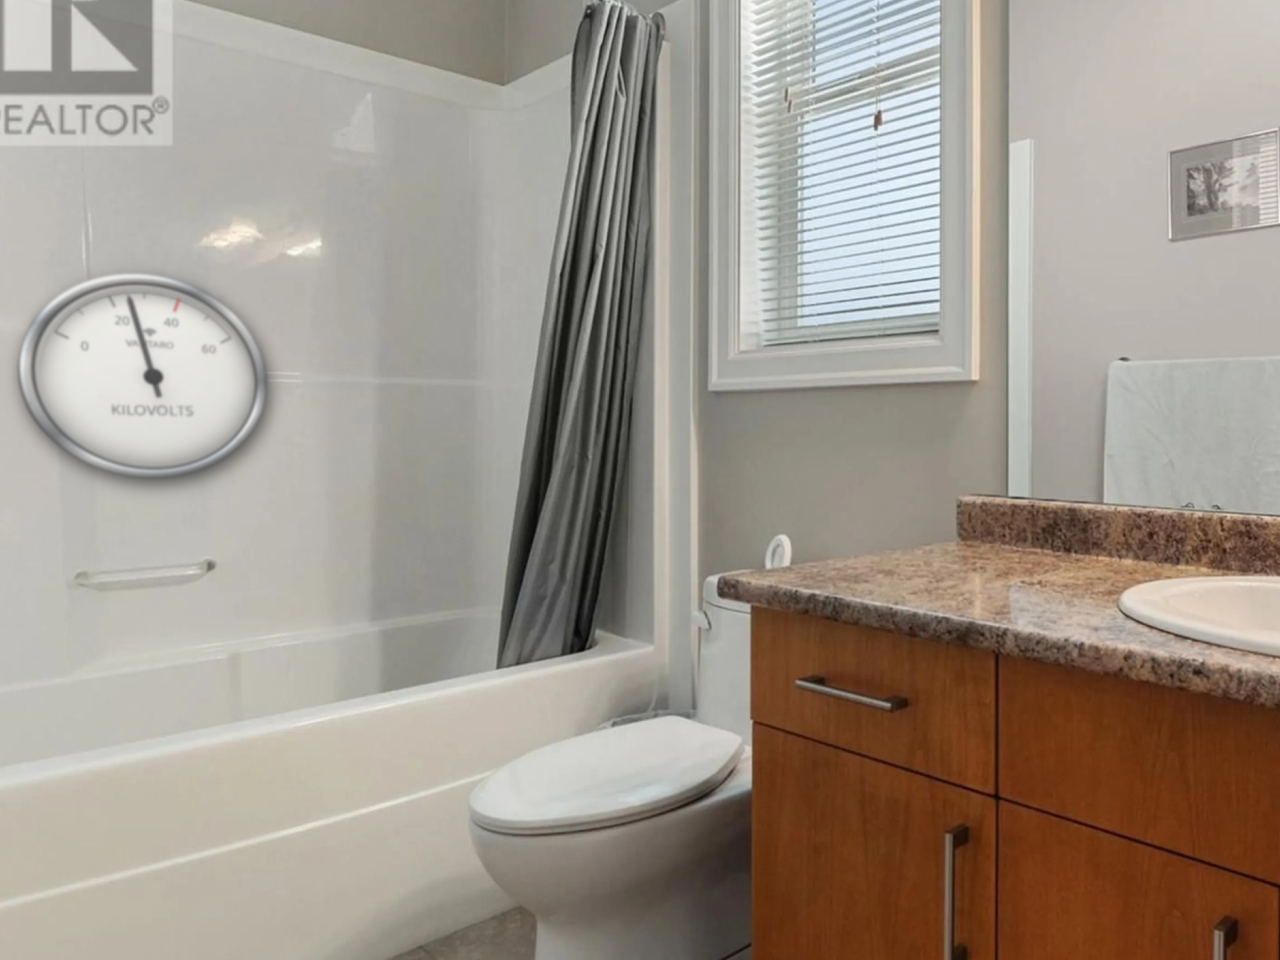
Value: 25kV
